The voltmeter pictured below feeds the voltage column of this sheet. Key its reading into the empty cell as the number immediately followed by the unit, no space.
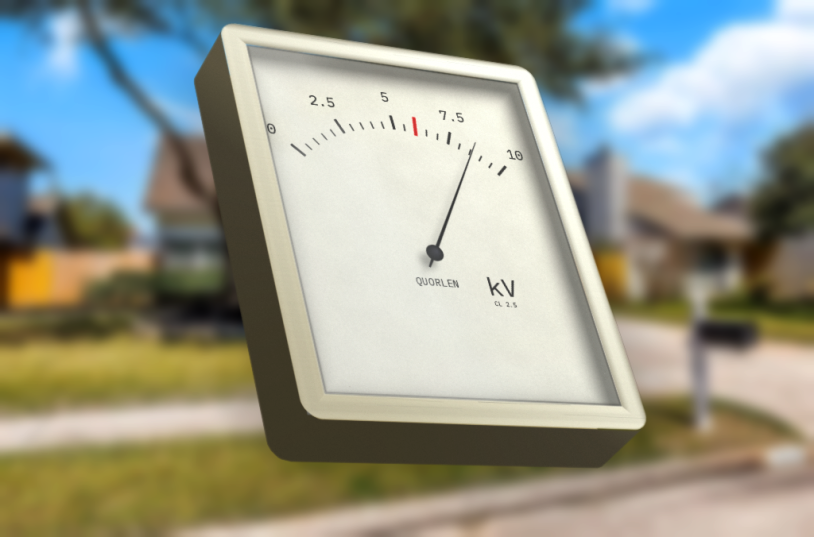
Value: 8.5kV
